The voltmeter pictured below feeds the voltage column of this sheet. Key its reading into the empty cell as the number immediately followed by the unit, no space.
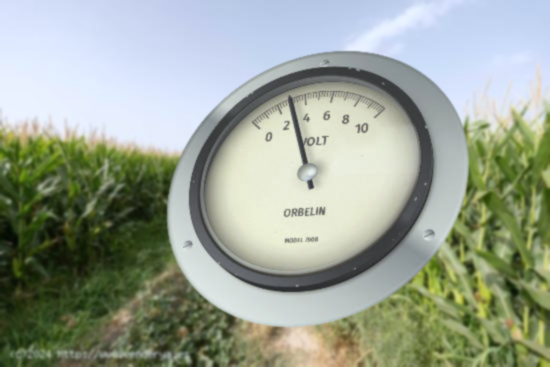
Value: 3V
